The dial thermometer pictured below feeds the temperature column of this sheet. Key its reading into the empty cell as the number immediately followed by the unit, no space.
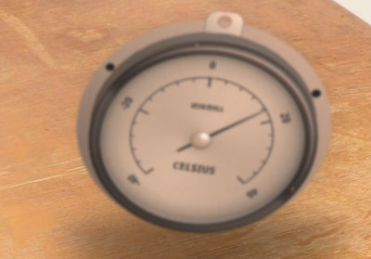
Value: 16°C
